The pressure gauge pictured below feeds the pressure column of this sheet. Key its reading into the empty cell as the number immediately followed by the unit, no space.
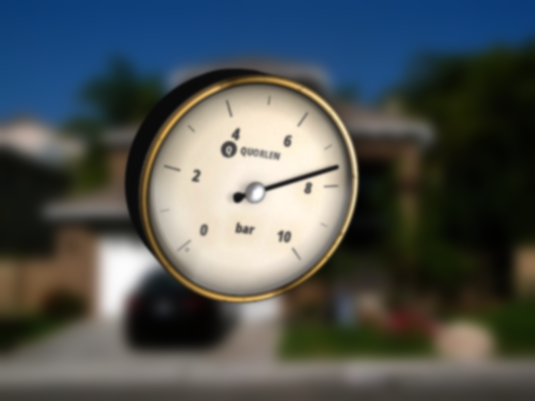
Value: 7.5bar
